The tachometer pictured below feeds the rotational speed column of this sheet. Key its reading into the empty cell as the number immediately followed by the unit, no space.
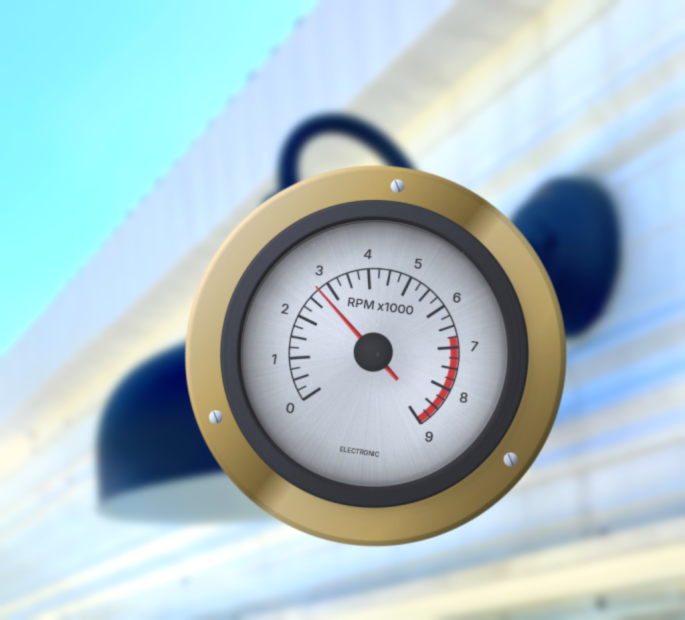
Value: 2750rpm
